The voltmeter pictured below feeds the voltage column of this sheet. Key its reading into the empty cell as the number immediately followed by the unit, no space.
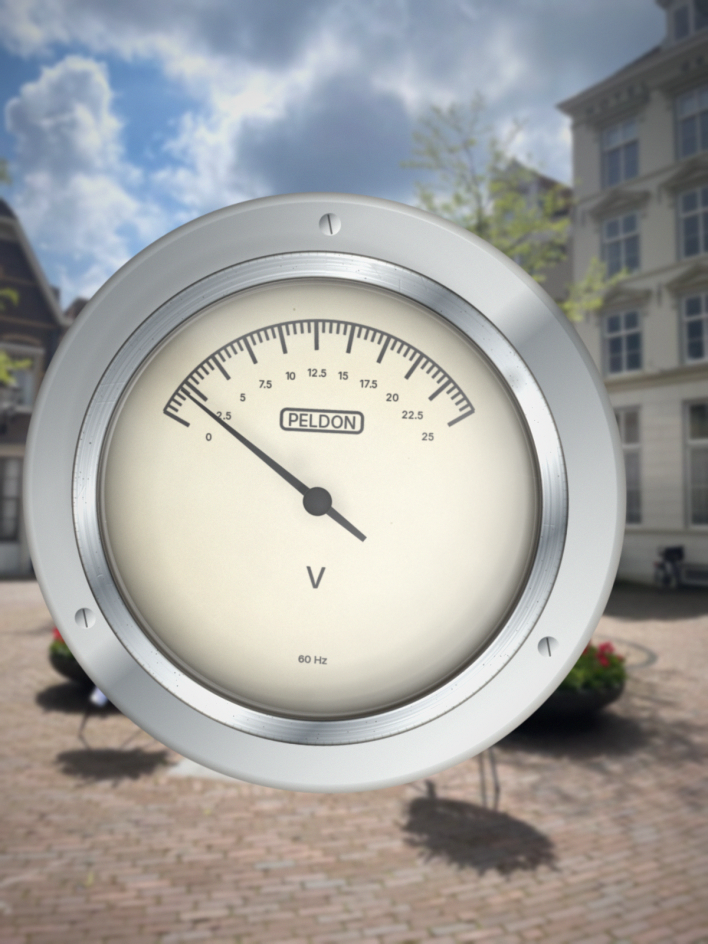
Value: 2V
